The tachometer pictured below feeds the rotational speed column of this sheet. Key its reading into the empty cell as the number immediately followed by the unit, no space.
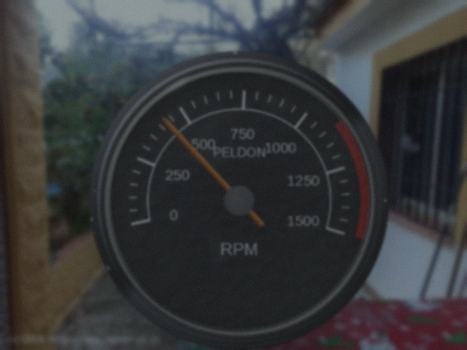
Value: 425rpm
